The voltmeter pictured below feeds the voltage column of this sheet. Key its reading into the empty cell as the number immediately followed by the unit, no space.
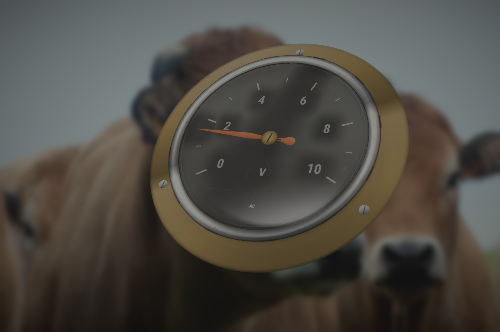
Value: 1.5V
